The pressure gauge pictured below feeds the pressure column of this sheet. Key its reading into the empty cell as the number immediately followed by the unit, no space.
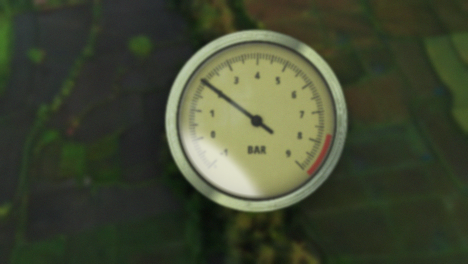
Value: 2bar
